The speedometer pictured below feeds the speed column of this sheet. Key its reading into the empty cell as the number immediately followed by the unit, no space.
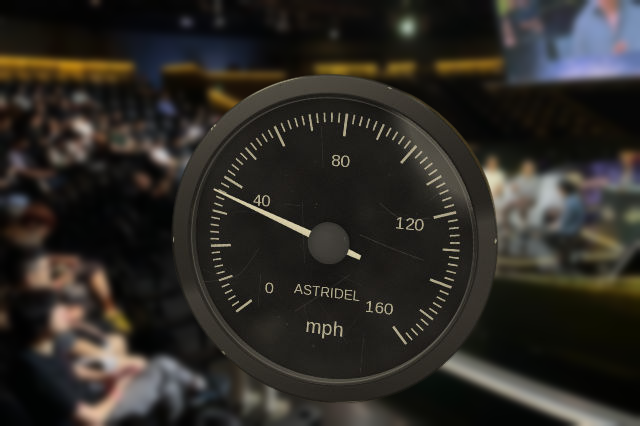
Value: 36mph
